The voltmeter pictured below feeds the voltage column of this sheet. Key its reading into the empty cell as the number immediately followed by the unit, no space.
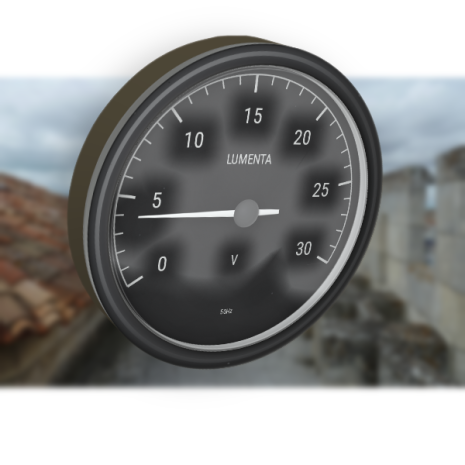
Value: 4V
